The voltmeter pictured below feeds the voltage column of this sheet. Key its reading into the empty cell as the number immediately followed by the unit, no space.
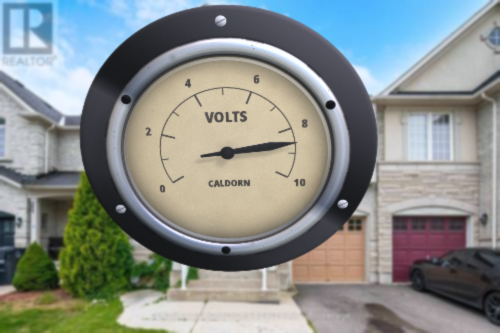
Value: 8.5V
